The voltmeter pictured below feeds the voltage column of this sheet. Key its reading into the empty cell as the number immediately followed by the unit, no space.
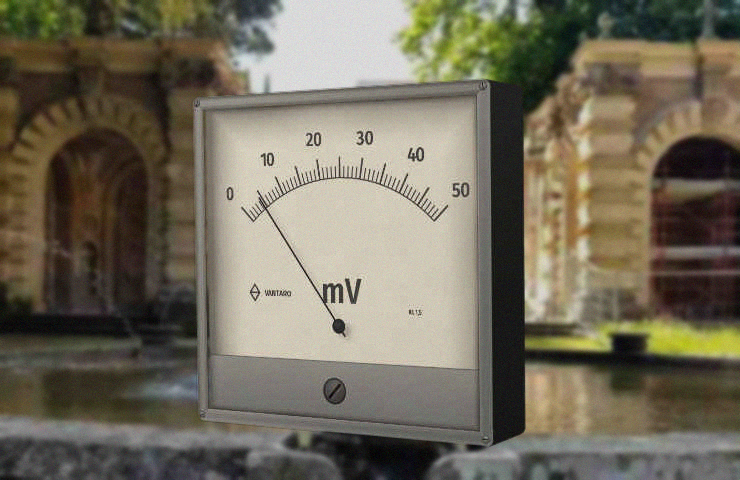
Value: 5mV
